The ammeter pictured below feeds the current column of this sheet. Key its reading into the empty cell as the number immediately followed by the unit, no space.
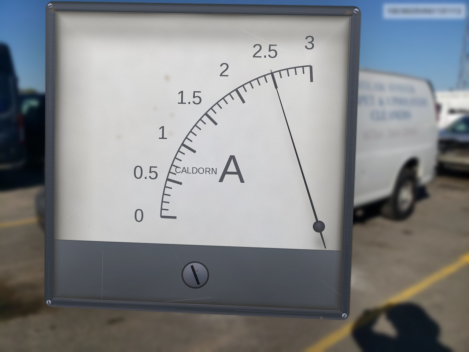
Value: 2.5A
